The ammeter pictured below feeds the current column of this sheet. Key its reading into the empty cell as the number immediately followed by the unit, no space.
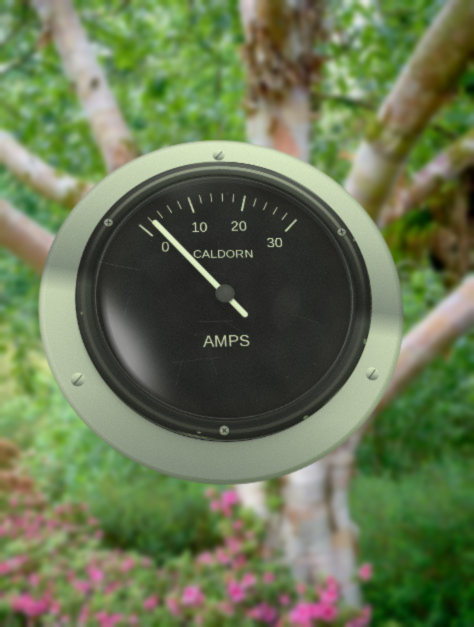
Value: 2A
